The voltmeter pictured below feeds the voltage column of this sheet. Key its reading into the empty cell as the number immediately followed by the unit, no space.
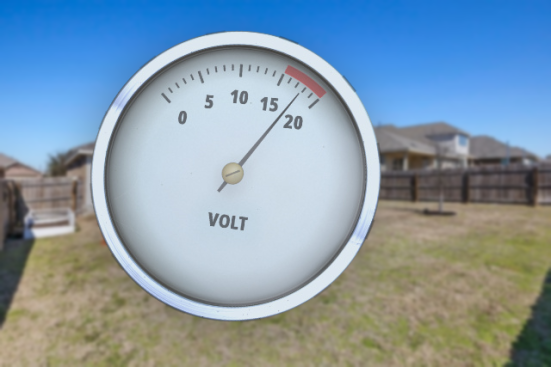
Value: 18V
